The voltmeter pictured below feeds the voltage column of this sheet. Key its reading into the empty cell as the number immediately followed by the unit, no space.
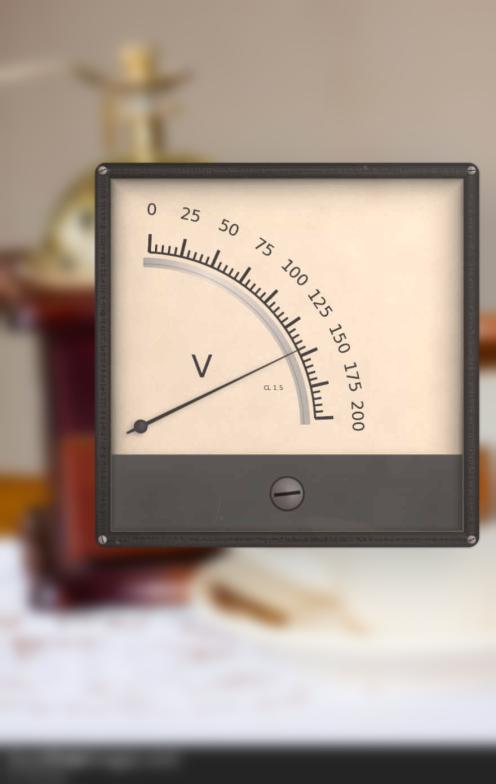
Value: 145V
